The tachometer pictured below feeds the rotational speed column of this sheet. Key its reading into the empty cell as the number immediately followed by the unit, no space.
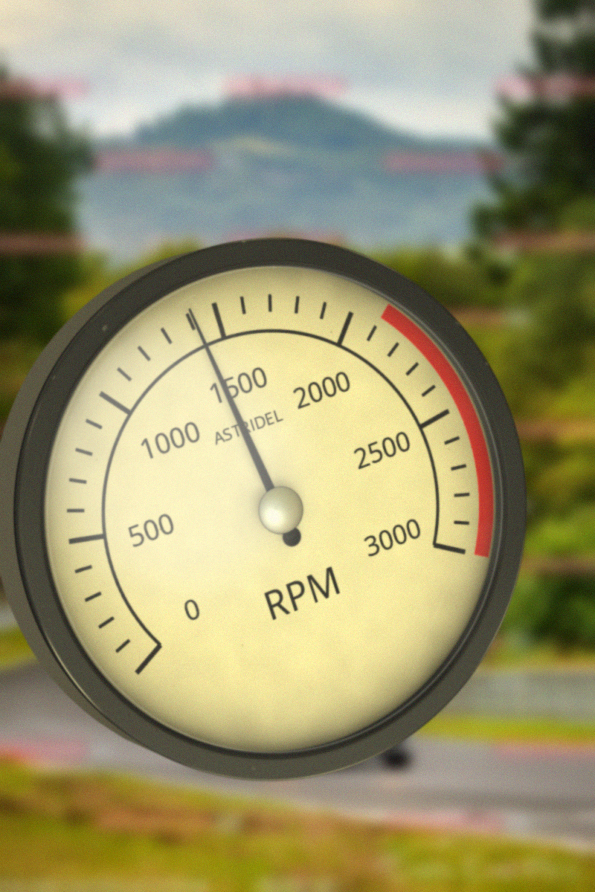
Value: 1400rpm
